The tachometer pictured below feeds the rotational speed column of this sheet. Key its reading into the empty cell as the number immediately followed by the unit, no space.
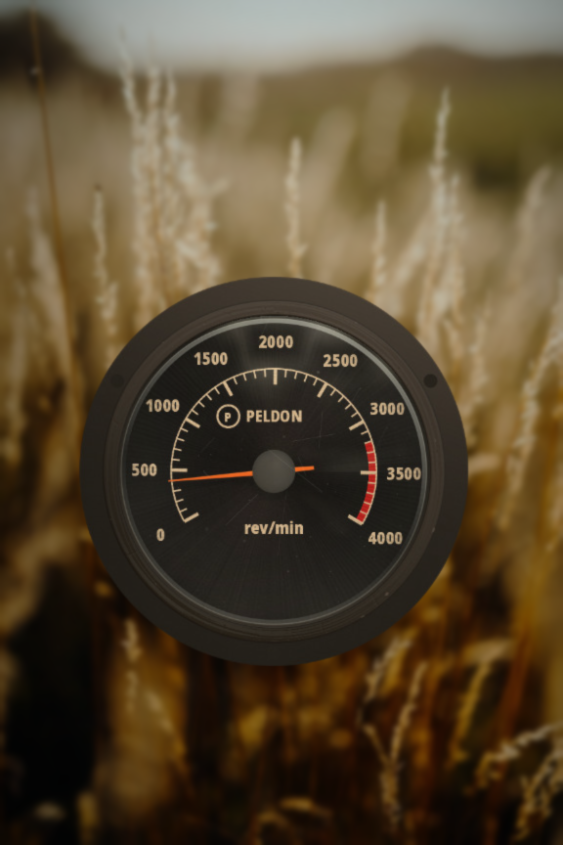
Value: 400rpm
